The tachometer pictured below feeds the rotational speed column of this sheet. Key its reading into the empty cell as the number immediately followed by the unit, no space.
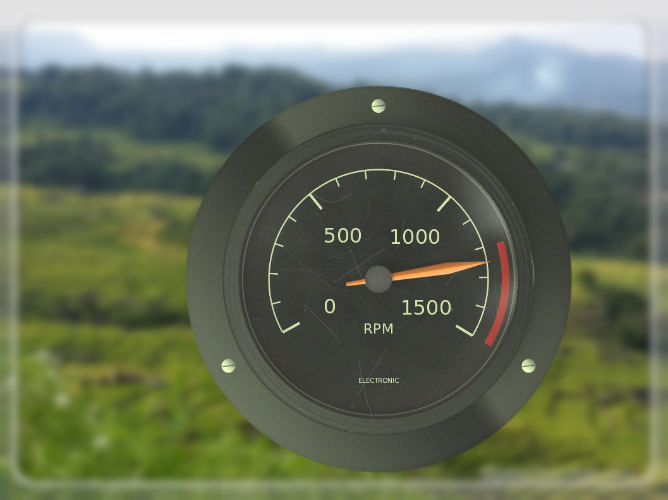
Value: 1250rpm
